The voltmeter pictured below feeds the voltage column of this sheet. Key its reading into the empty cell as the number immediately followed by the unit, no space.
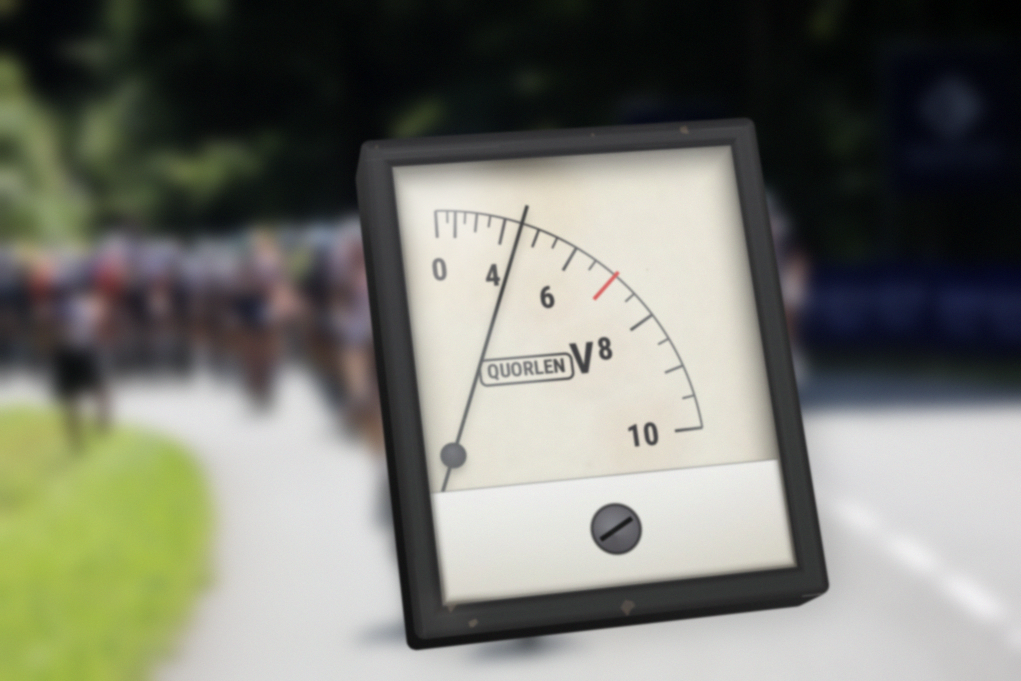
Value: 4.5V
